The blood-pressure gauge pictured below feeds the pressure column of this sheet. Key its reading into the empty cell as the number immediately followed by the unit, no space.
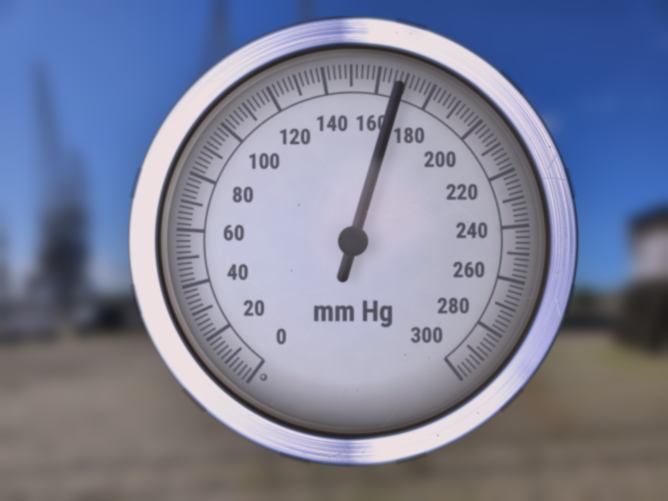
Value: 168mmHg
